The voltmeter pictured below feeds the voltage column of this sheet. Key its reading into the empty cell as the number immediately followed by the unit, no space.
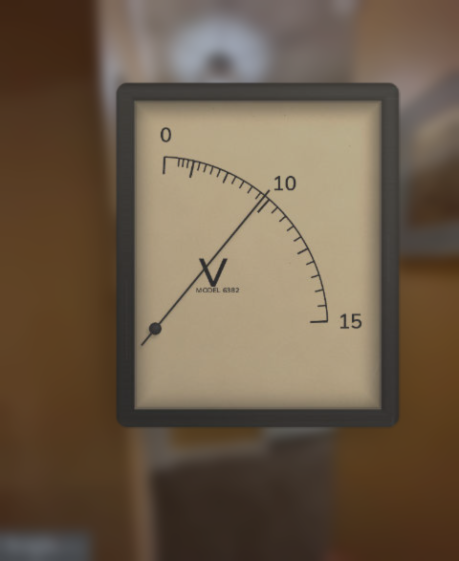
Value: 9.75V
